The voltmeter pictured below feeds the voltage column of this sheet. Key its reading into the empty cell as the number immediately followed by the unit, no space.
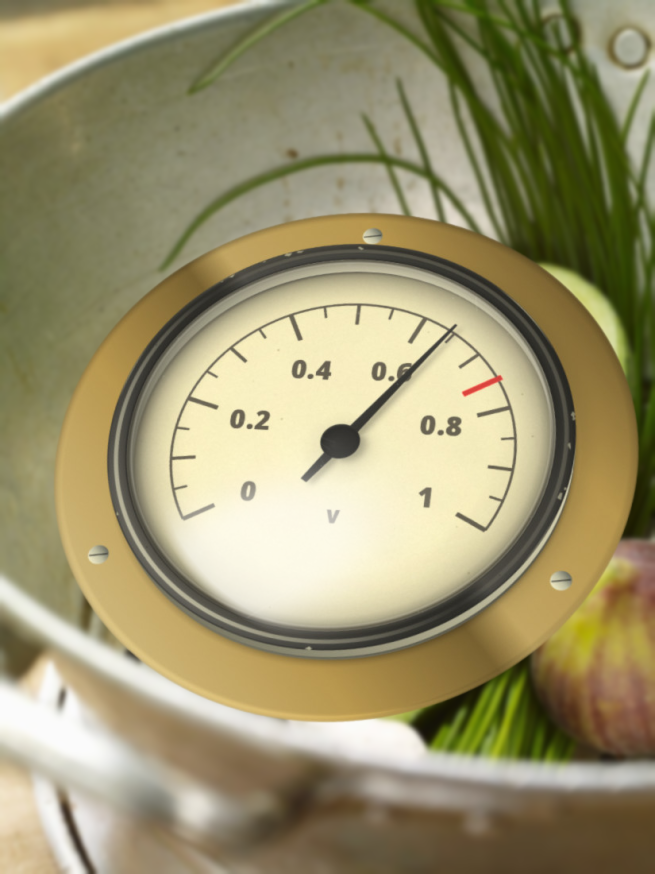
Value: 0.65V
